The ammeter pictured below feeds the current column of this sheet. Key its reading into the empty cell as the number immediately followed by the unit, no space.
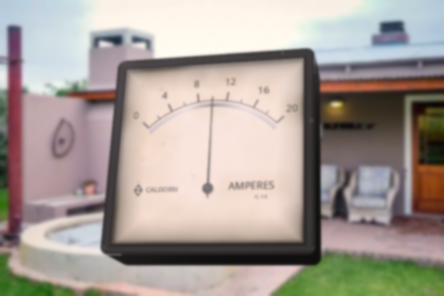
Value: 10A
